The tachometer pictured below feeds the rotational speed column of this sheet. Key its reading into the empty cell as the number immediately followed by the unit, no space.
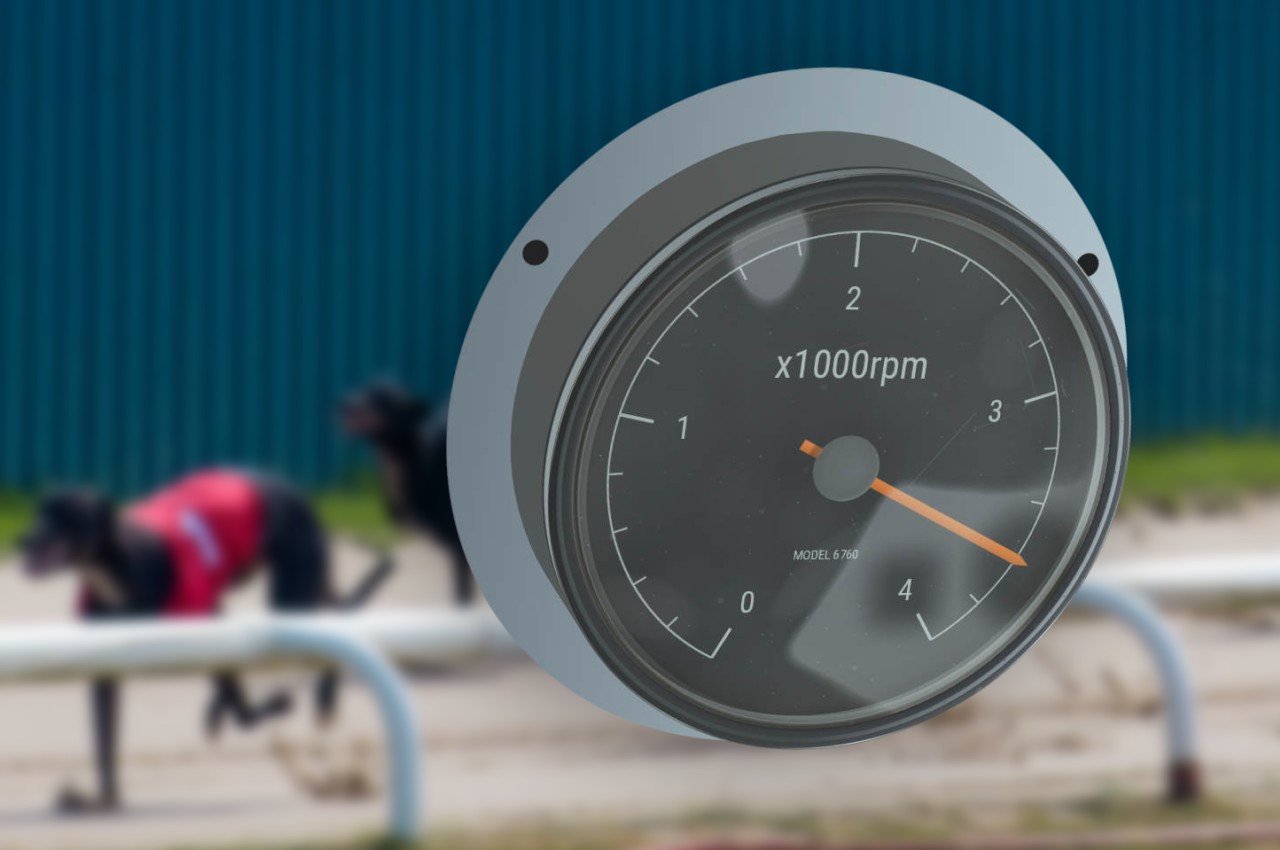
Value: 3600rpm
